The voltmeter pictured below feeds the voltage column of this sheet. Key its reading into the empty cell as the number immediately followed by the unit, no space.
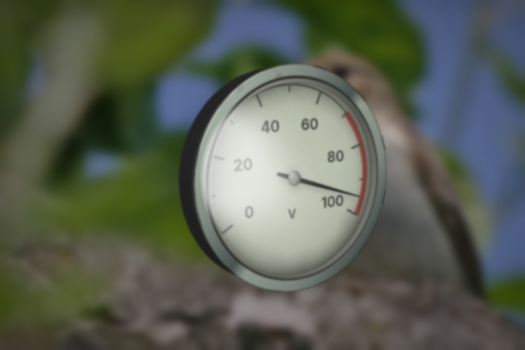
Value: 95V
